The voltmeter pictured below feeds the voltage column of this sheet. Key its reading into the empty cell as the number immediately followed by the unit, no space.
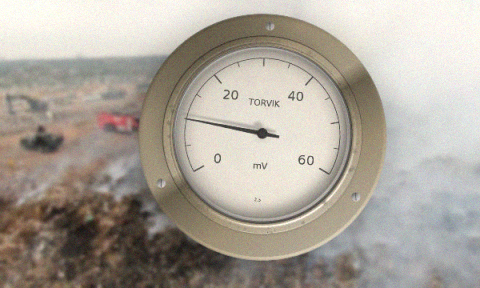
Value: 10mV
